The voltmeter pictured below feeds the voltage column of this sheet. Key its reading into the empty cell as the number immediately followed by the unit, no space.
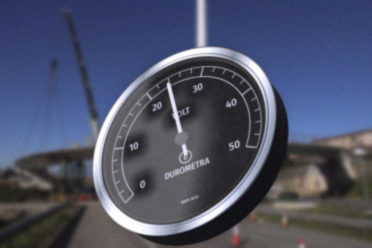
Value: 24V
